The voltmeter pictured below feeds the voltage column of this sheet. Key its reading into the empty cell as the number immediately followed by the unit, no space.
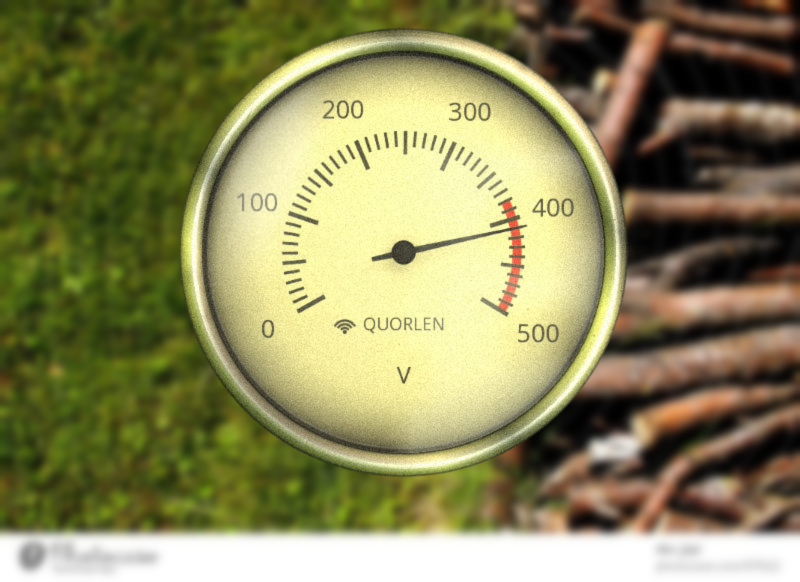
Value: 410V
